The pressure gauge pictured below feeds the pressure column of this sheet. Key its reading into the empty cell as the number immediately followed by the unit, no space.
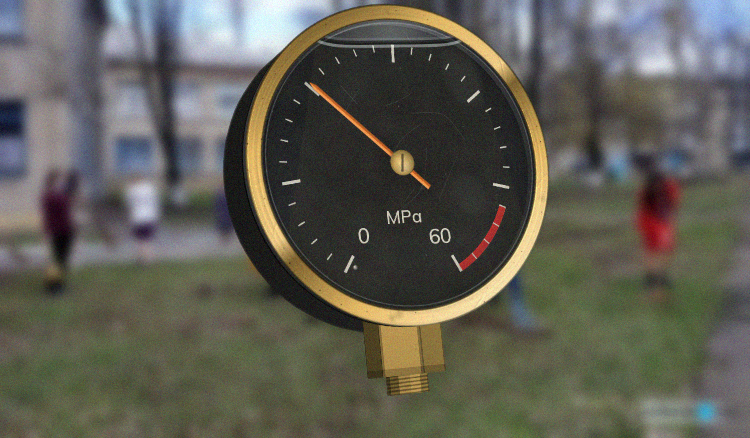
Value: 20MPa
